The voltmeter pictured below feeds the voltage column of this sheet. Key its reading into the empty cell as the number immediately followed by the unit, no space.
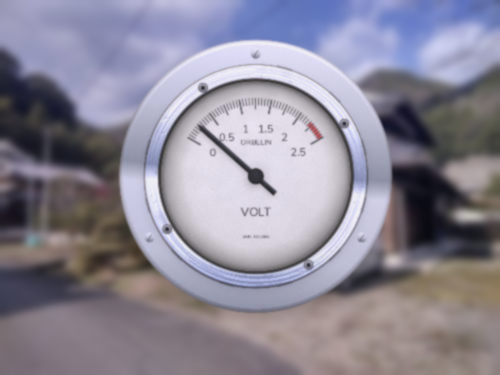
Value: 0.25V
